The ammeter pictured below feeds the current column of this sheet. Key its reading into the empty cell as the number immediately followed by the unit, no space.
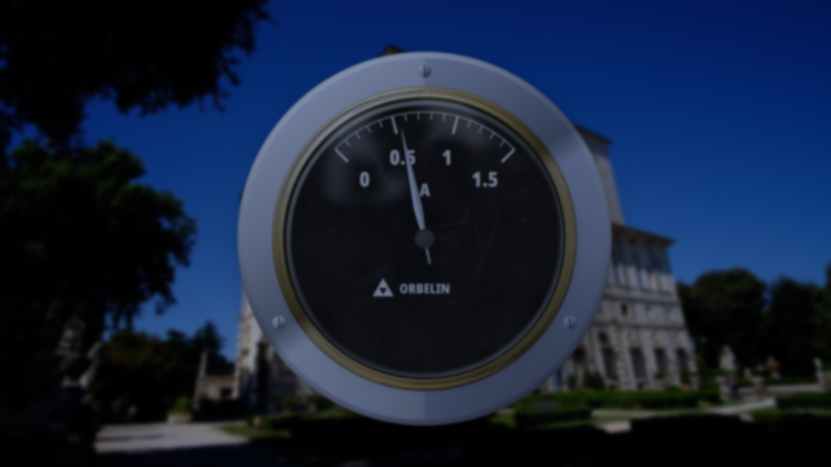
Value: 0.55A
